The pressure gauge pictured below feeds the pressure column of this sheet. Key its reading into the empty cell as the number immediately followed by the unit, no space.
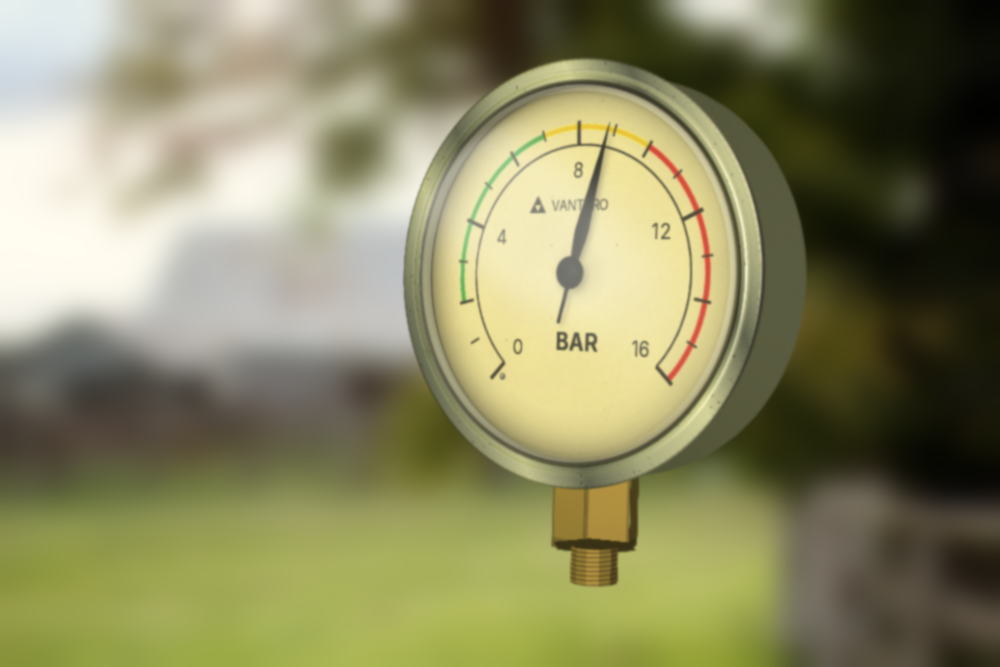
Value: 9bar
